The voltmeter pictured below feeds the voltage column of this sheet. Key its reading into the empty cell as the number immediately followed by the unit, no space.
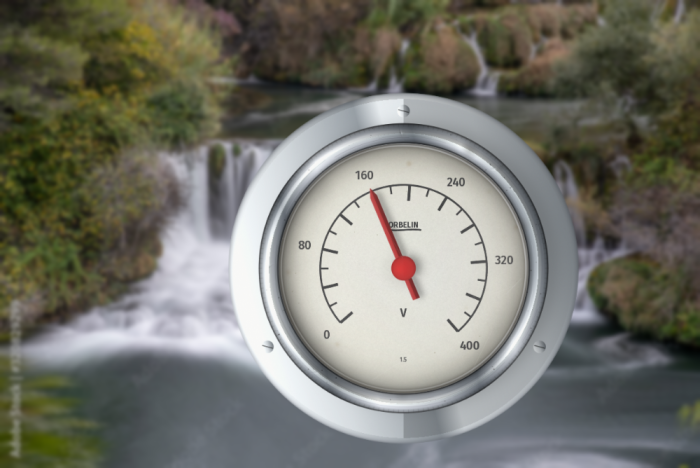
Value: 160V
